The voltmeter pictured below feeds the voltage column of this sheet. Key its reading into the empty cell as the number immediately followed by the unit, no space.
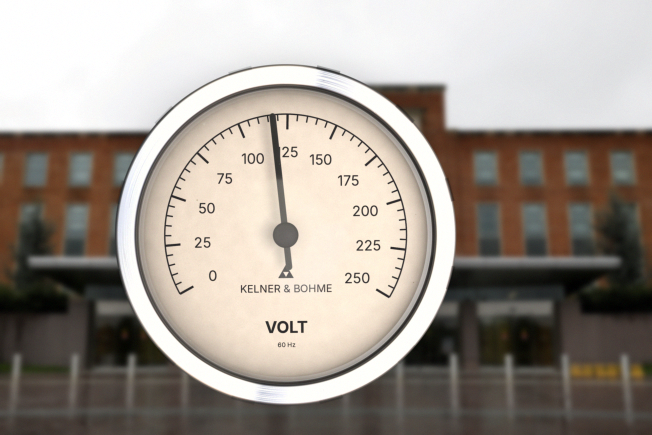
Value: 117.5V
